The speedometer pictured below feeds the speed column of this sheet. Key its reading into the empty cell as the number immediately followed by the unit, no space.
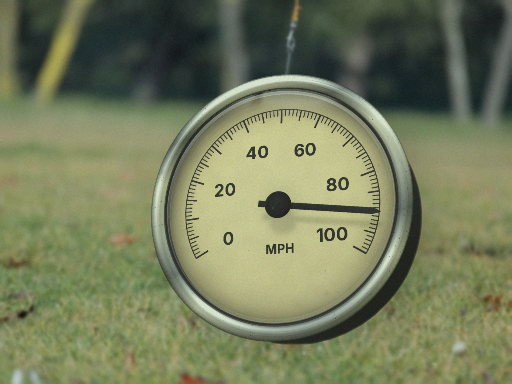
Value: 90mph
